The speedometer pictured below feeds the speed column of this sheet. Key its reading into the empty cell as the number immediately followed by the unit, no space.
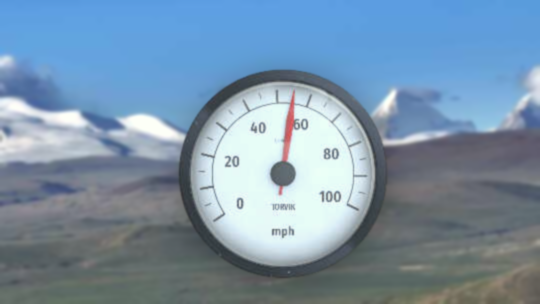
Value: 55mph
